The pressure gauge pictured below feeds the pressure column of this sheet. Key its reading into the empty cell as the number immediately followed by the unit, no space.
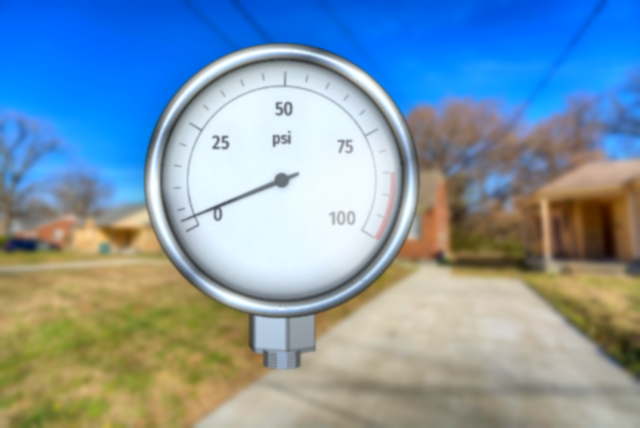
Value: 2.5psi
